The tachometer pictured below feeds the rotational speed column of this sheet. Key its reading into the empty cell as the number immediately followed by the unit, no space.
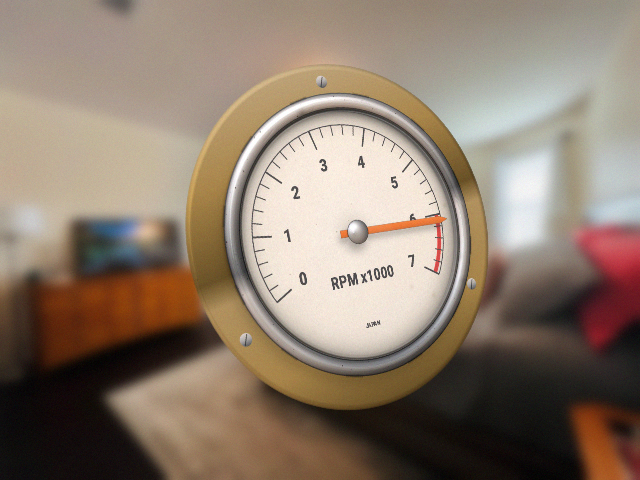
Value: 6100rpm
